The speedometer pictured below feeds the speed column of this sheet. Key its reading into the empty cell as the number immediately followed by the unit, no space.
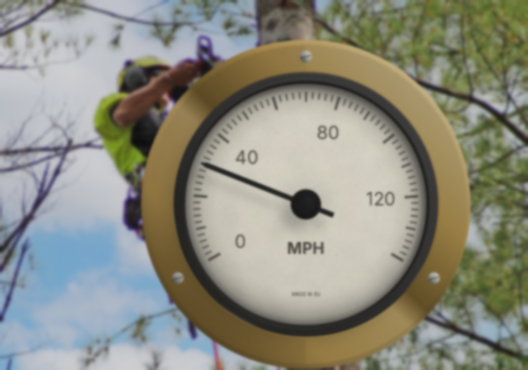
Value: 30mph
